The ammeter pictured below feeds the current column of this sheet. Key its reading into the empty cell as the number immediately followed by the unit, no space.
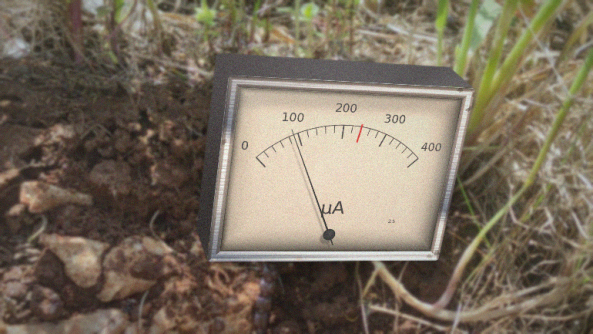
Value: 90µA
